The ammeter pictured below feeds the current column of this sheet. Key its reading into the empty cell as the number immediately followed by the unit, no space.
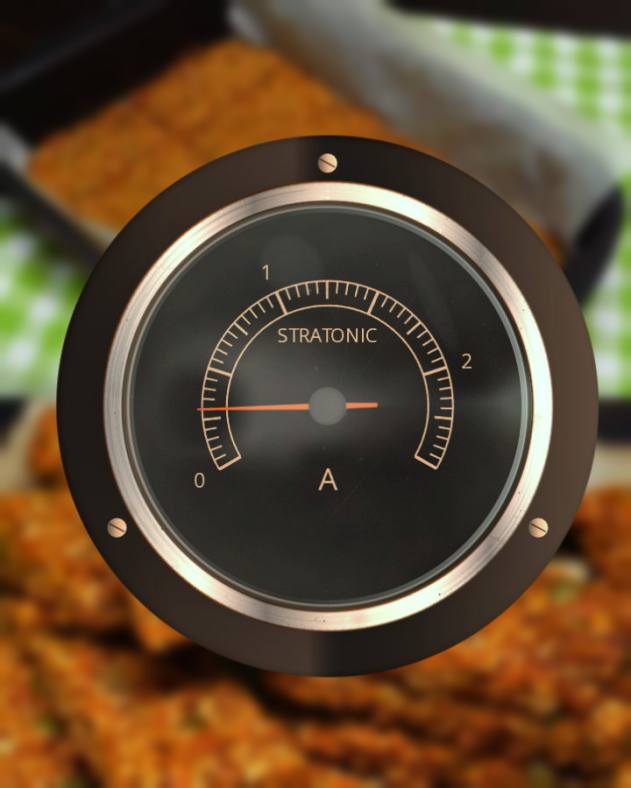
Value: 0.3A
